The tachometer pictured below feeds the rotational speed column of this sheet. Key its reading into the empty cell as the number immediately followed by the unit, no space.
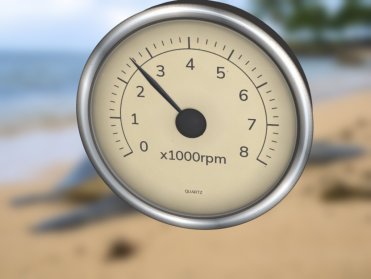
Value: 2600rpm
